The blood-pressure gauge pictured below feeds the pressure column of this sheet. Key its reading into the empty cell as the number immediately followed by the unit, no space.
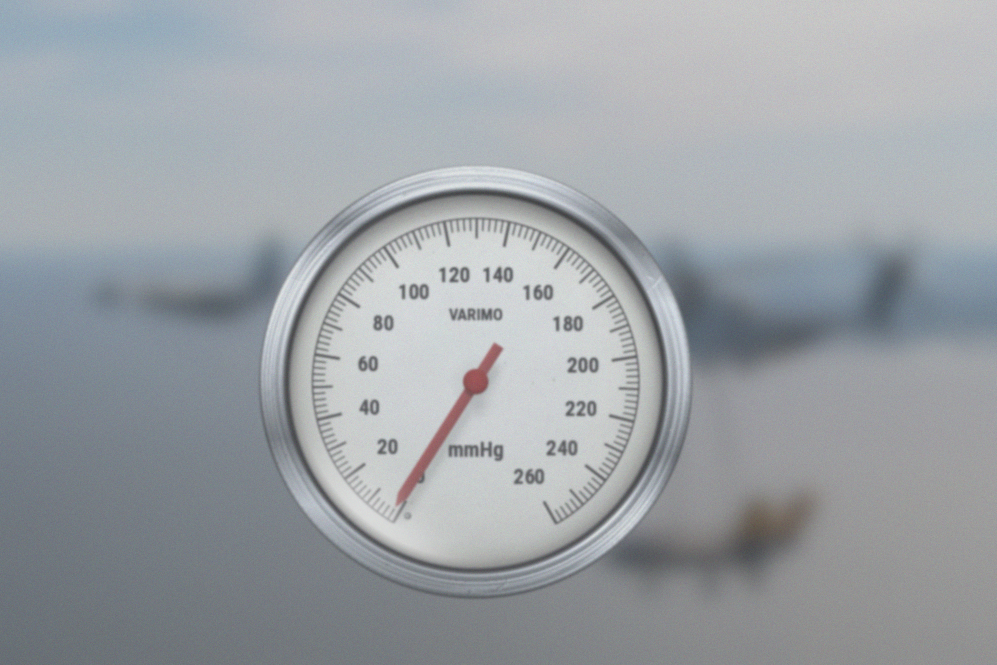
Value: 2mmHg
